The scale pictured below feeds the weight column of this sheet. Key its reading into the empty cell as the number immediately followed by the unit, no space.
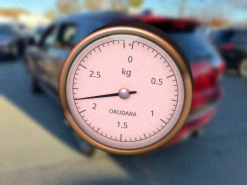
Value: 2.15kg
